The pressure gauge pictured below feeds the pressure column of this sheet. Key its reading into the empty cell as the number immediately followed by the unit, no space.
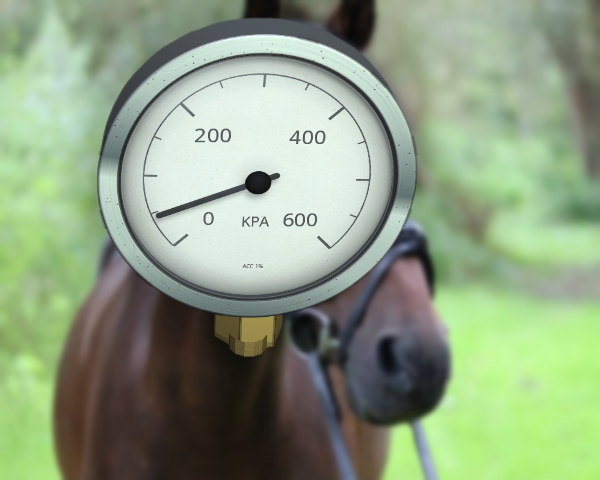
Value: 50kPa
